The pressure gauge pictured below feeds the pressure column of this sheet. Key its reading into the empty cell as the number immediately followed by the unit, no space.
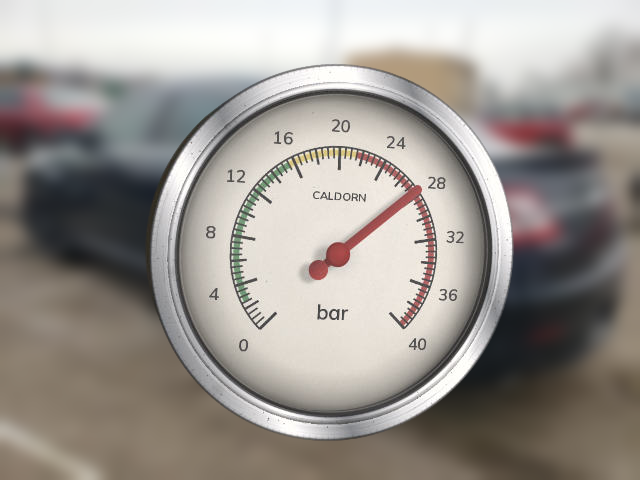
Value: 27.5bar
